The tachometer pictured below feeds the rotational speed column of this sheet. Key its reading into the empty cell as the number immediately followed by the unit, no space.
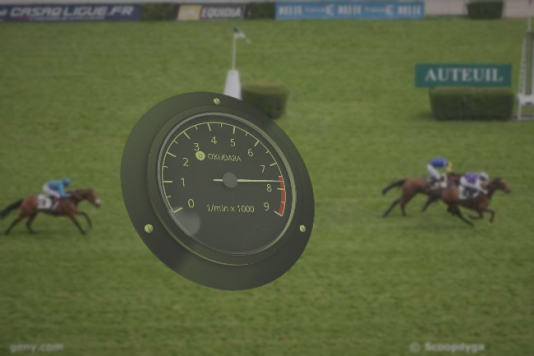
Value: 7750rpm
